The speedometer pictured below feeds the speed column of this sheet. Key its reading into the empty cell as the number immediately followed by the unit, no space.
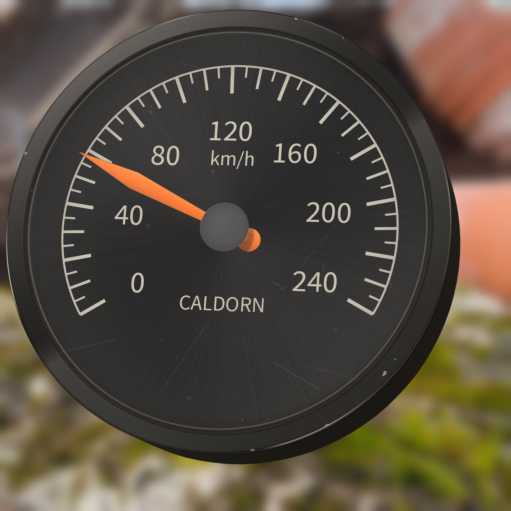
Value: 57.5km/h
